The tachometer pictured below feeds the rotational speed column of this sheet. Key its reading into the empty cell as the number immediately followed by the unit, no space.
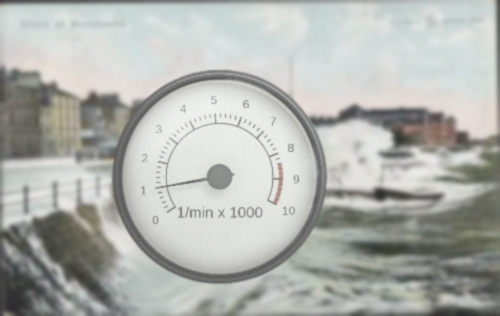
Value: 1000rpm
